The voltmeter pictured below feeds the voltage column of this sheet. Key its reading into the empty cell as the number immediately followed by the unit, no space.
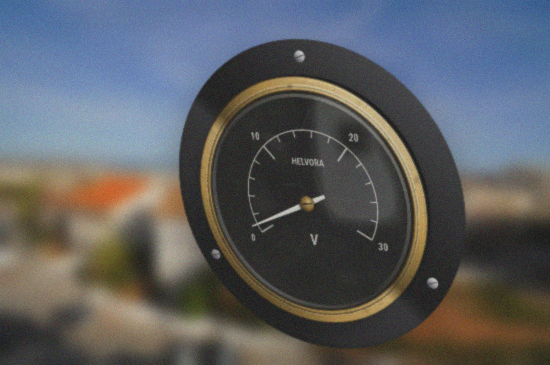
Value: 1V
